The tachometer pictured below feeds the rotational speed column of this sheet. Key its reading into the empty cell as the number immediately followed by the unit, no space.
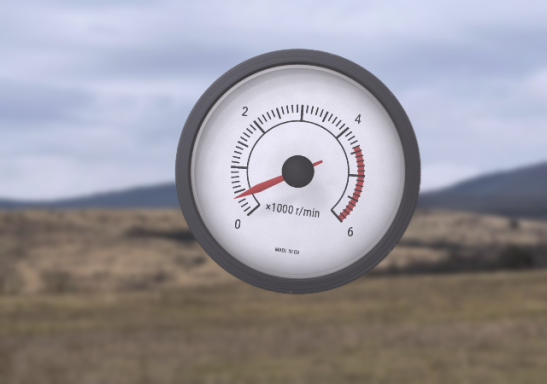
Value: 400rpm
